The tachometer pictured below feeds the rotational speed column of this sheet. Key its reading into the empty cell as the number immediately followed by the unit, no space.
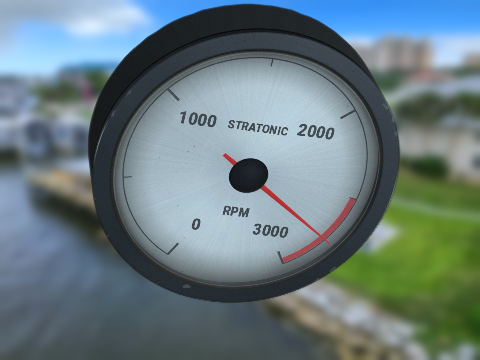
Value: 2750rpm
